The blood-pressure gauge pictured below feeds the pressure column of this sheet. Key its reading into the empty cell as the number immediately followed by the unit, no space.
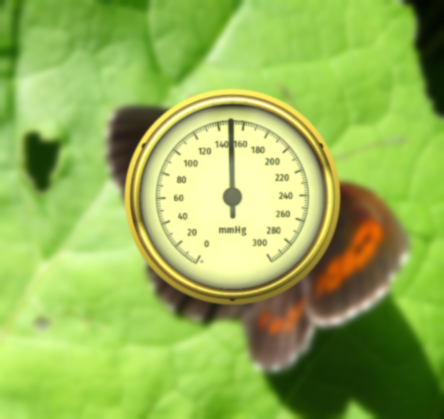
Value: 150mmHg
